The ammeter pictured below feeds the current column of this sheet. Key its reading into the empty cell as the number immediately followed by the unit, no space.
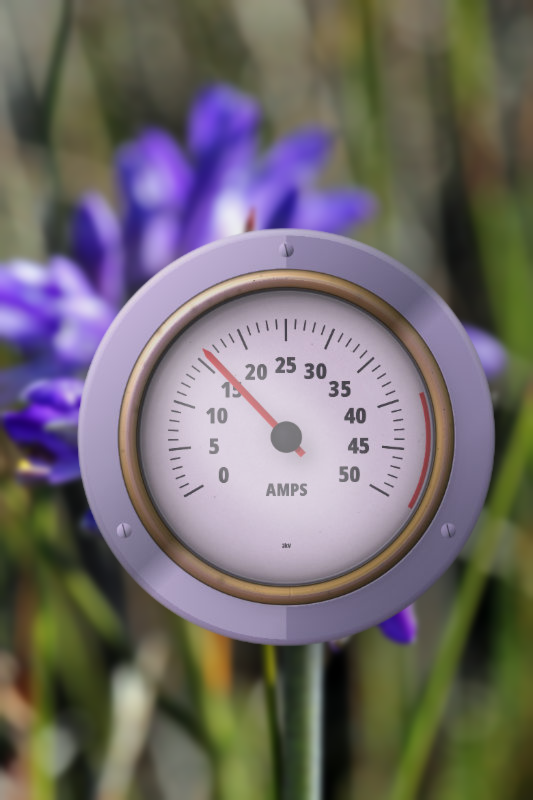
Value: 16A
